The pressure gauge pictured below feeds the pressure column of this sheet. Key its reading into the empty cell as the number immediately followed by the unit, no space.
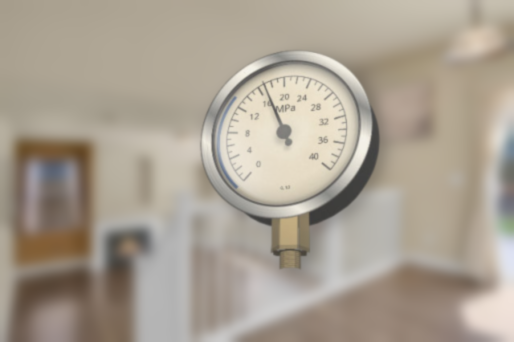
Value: 17MPa
